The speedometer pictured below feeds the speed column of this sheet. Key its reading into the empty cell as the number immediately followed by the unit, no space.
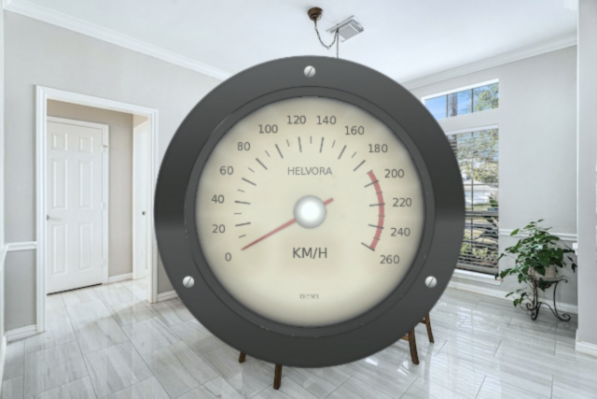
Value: 0km/h
